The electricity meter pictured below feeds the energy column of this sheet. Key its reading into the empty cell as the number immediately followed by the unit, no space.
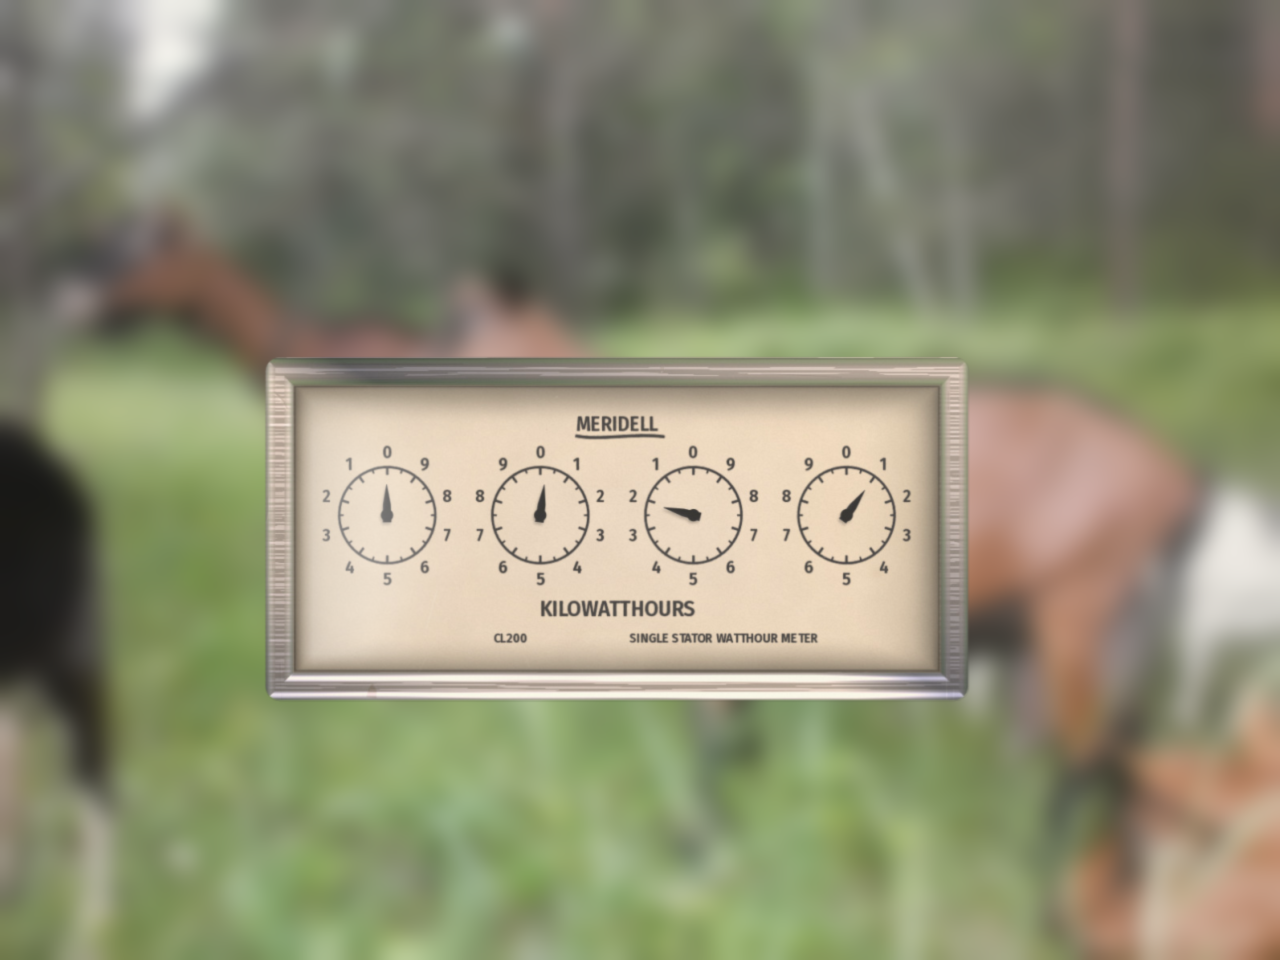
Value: 21kWh
